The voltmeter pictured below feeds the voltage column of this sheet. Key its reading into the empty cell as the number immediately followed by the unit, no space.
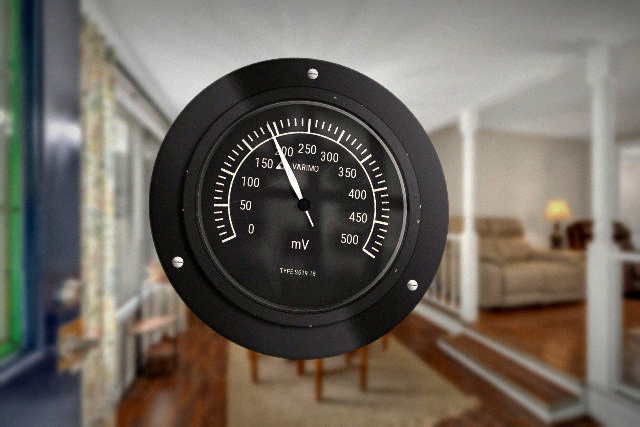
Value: 190mV
